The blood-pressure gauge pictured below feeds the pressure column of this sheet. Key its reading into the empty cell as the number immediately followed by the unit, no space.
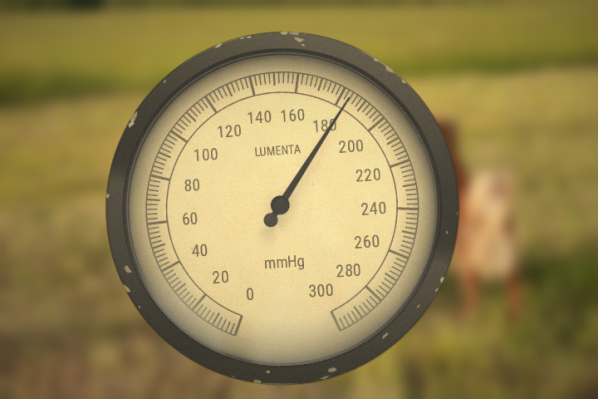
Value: 184mmHg
